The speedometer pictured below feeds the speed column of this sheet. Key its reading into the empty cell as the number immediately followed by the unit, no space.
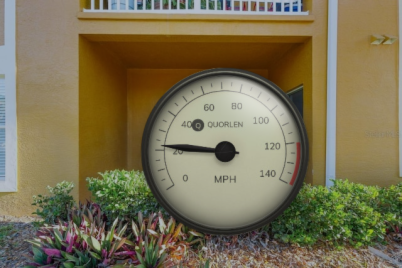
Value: 22.5mph
